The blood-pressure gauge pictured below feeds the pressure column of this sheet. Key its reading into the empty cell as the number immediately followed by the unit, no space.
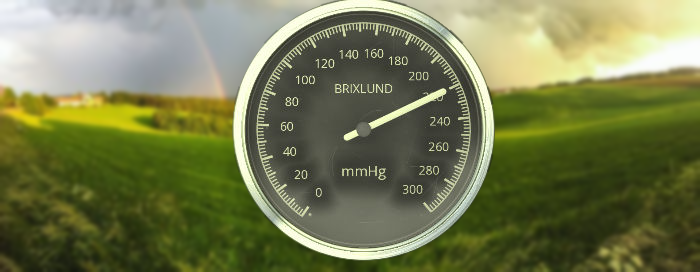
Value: 220mmHg
